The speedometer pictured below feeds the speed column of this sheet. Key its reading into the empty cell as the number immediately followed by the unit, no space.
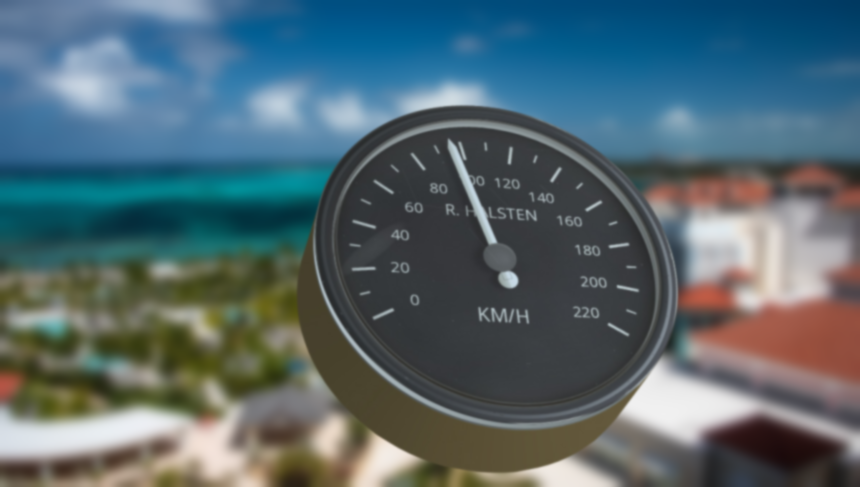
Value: 95km/h
